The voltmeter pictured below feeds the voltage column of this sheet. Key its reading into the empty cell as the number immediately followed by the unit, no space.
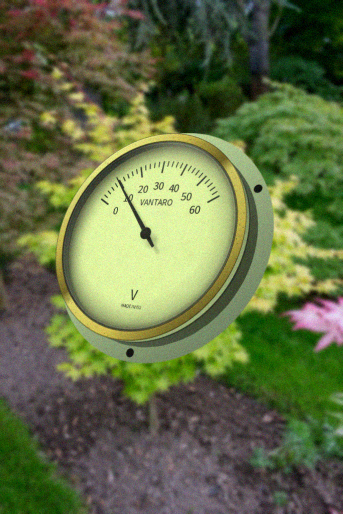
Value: 10V
